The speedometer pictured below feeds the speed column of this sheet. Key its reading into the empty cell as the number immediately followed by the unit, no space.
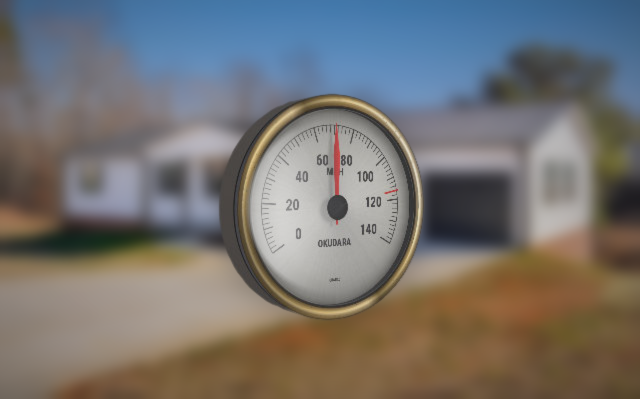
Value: 70mph
